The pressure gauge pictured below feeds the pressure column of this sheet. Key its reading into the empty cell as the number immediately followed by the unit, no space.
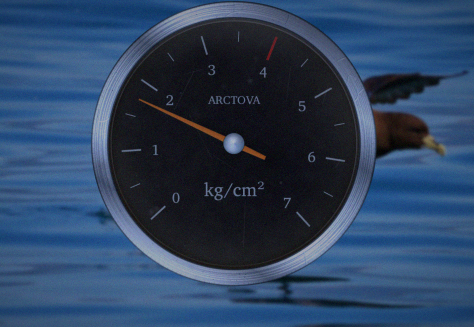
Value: 1.75kg/cm²
